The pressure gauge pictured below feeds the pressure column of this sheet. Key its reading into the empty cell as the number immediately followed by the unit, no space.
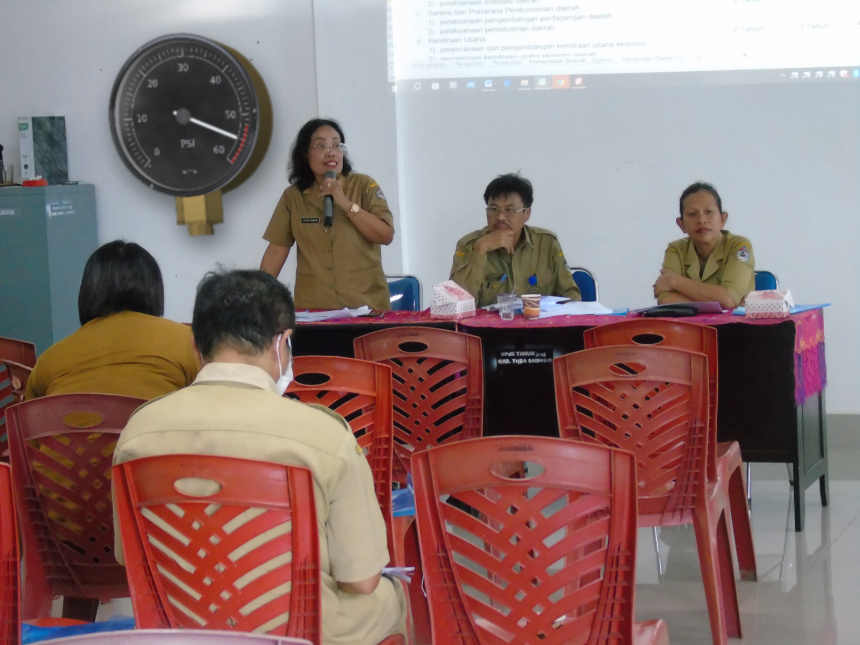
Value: 55psi
